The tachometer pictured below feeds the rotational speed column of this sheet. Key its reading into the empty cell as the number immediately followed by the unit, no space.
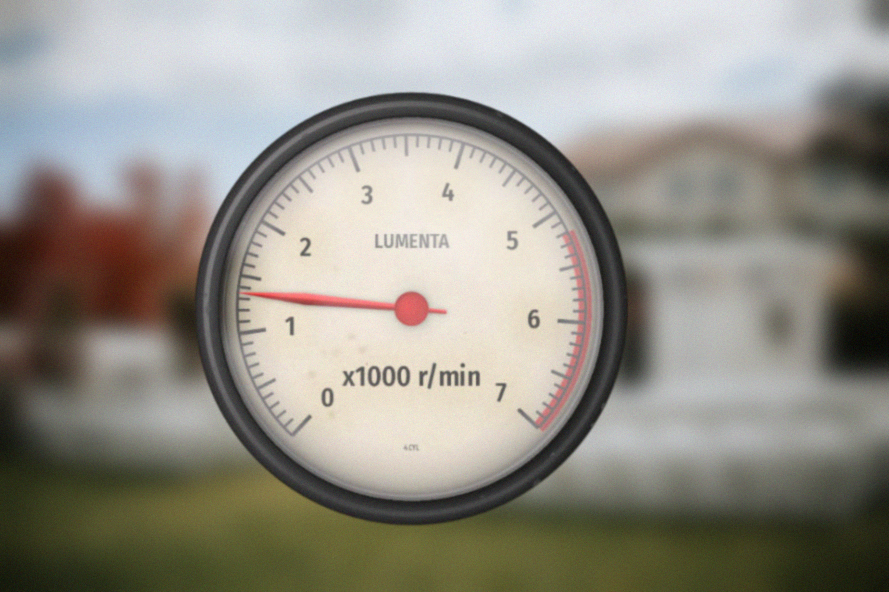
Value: 1350rpm
